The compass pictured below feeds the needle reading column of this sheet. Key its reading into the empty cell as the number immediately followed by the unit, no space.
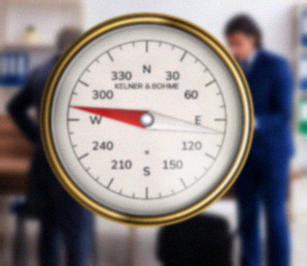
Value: 280°
